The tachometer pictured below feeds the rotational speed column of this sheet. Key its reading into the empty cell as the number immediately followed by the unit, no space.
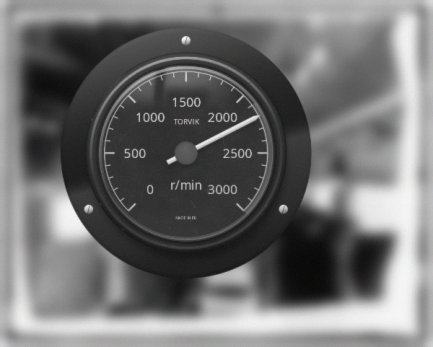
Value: 2200rpm
